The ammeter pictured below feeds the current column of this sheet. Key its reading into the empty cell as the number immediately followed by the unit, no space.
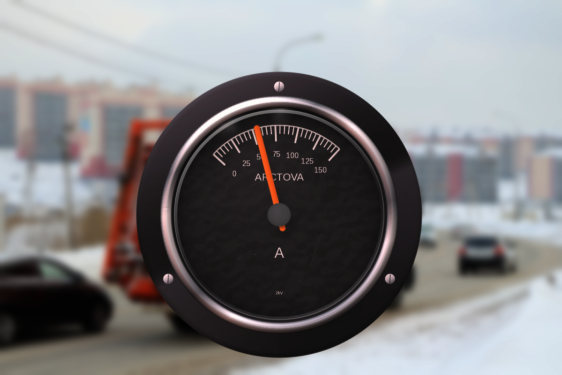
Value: 55A
